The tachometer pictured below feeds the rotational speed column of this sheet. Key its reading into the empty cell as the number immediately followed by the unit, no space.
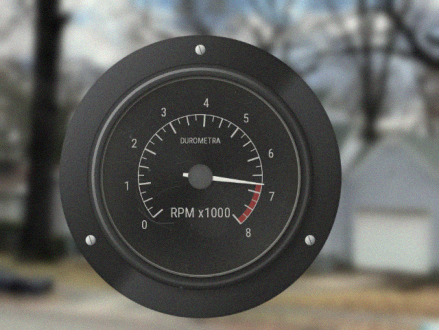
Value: 6750rpm
